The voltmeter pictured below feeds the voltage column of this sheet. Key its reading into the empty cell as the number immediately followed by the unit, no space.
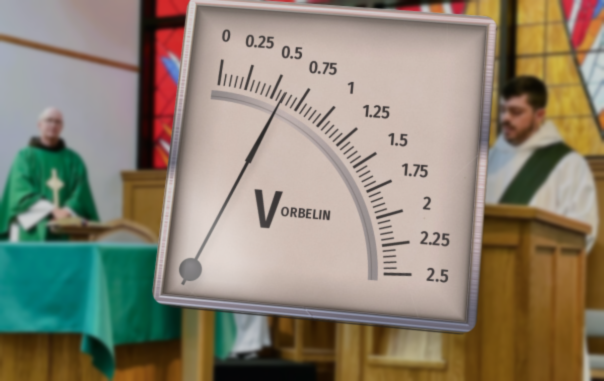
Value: 0.6V
